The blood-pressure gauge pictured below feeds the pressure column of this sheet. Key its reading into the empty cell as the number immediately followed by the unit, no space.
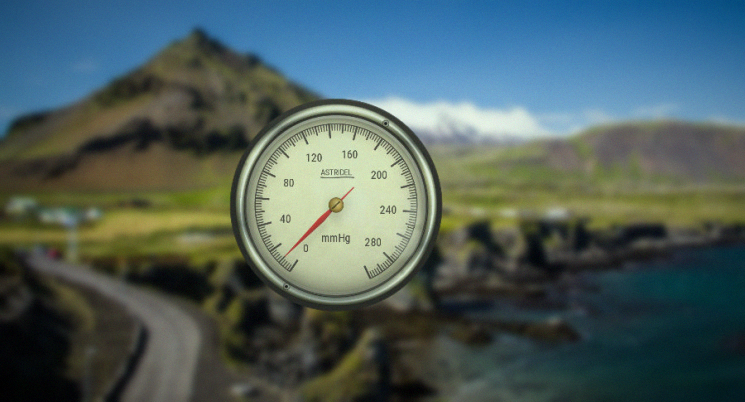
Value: 10mmHg
